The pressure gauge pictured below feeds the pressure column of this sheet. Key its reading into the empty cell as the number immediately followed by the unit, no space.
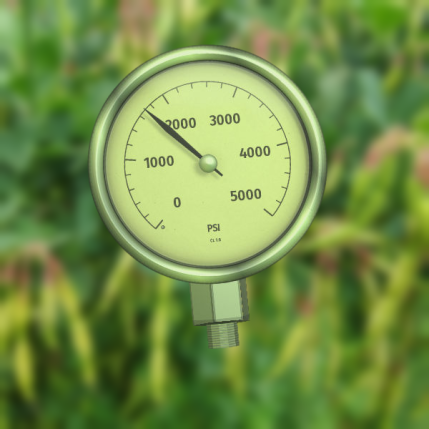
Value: 1700psi
